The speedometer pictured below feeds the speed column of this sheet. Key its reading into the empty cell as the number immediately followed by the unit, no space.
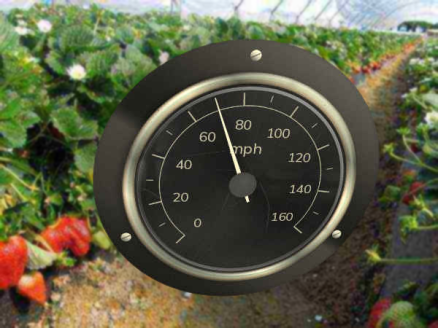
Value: 70mph
